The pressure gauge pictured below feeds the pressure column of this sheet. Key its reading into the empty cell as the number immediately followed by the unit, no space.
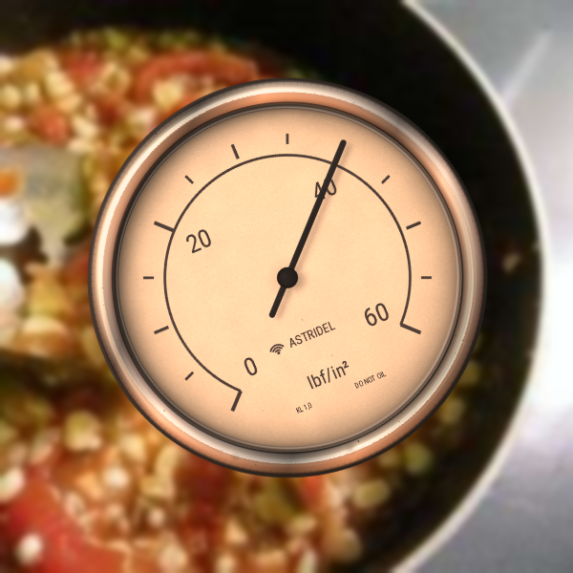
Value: 40psi
